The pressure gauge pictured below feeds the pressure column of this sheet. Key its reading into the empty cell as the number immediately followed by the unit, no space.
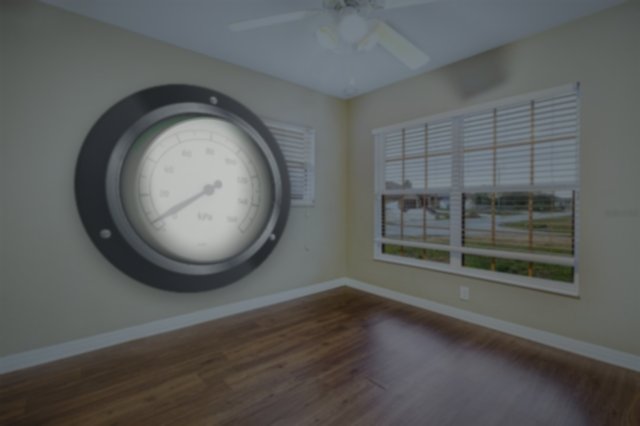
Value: 5kPa
